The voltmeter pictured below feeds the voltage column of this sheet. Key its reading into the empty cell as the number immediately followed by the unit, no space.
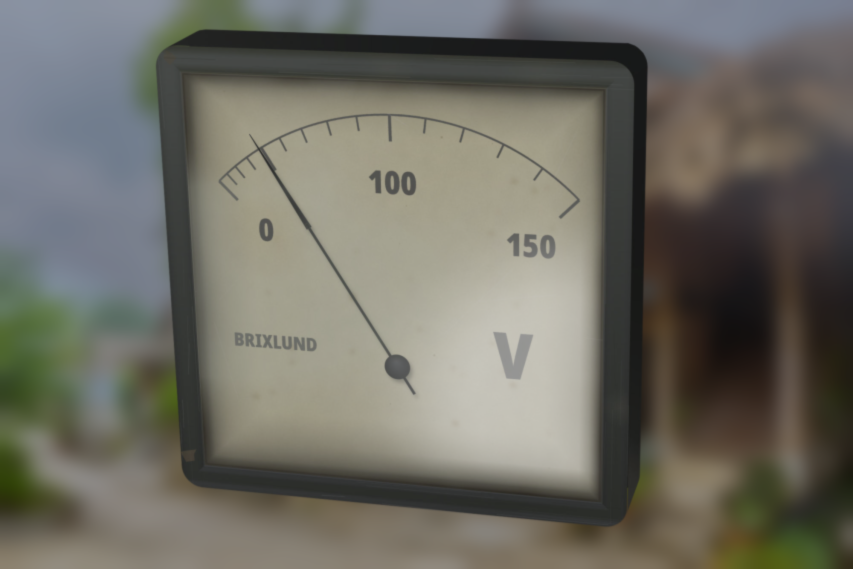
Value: 50V
